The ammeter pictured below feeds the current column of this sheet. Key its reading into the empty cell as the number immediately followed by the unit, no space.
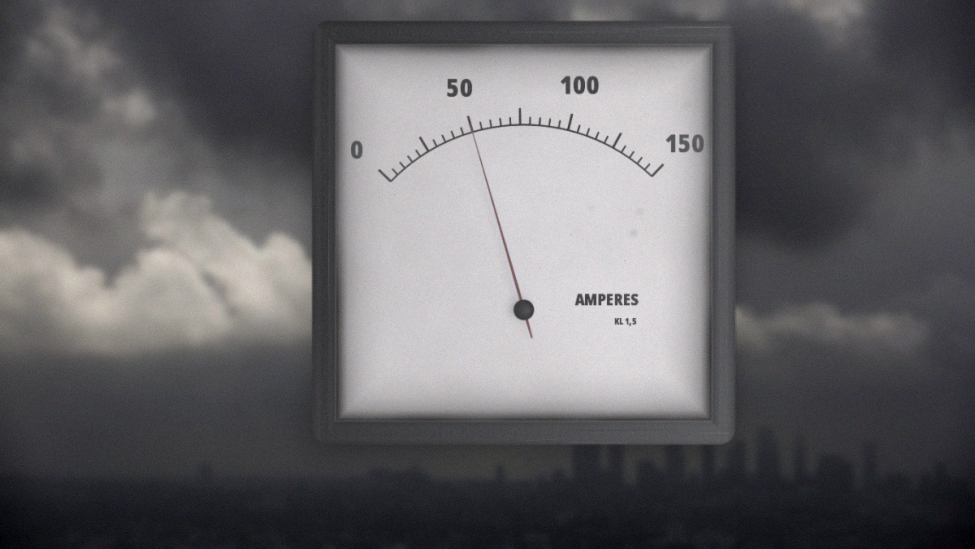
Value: 50A
